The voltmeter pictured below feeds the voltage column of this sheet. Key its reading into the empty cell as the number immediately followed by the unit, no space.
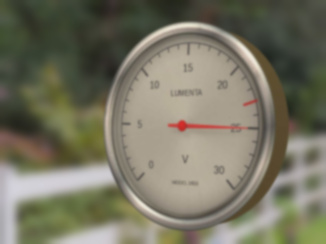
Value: 25V
